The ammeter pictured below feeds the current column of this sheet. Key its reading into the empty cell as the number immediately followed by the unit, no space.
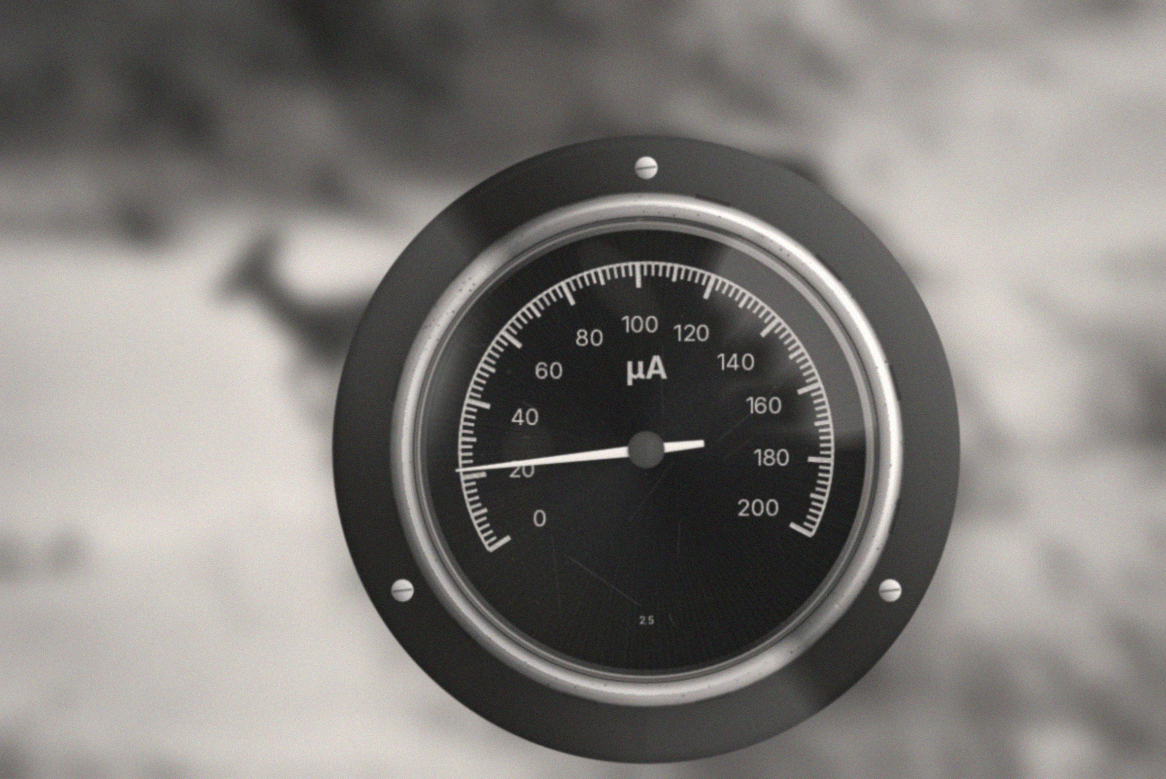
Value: 22µA
